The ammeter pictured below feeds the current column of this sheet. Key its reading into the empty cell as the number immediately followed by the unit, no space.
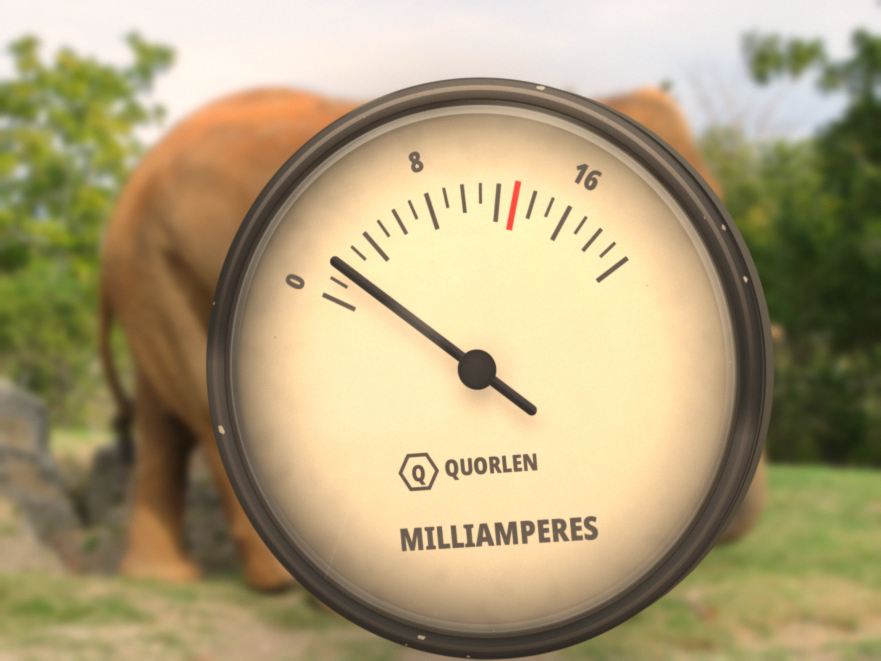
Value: 2mA
